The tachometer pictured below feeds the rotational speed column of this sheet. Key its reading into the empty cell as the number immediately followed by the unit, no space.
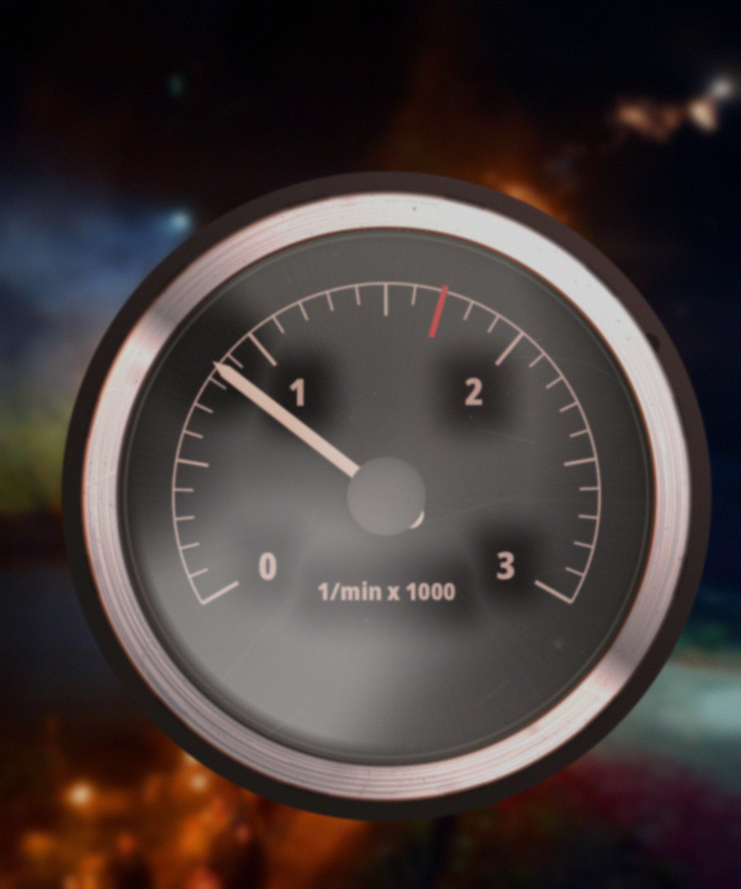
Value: 850rpm
